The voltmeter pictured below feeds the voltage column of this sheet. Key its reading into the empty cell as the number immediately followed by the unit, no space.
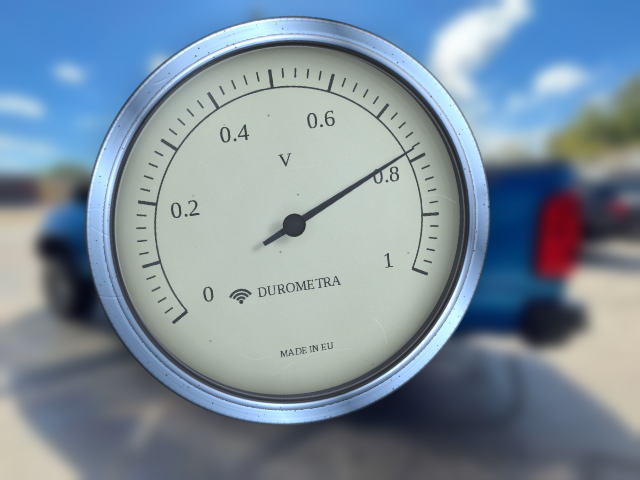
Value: 0.78V
